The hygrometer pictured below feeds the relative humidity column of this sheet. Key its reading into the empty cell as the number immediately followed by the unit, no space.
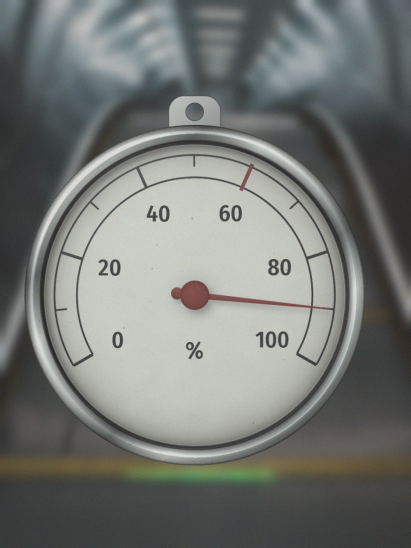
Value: 90%
